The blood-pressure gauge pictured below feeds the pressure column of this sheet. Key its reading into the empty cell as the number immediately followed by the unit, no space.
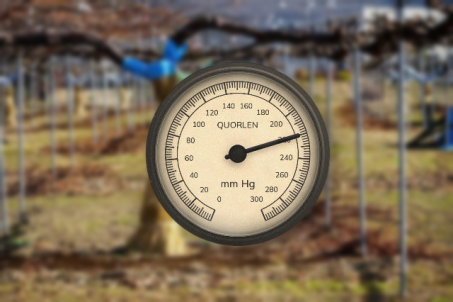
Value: 220mmHg
